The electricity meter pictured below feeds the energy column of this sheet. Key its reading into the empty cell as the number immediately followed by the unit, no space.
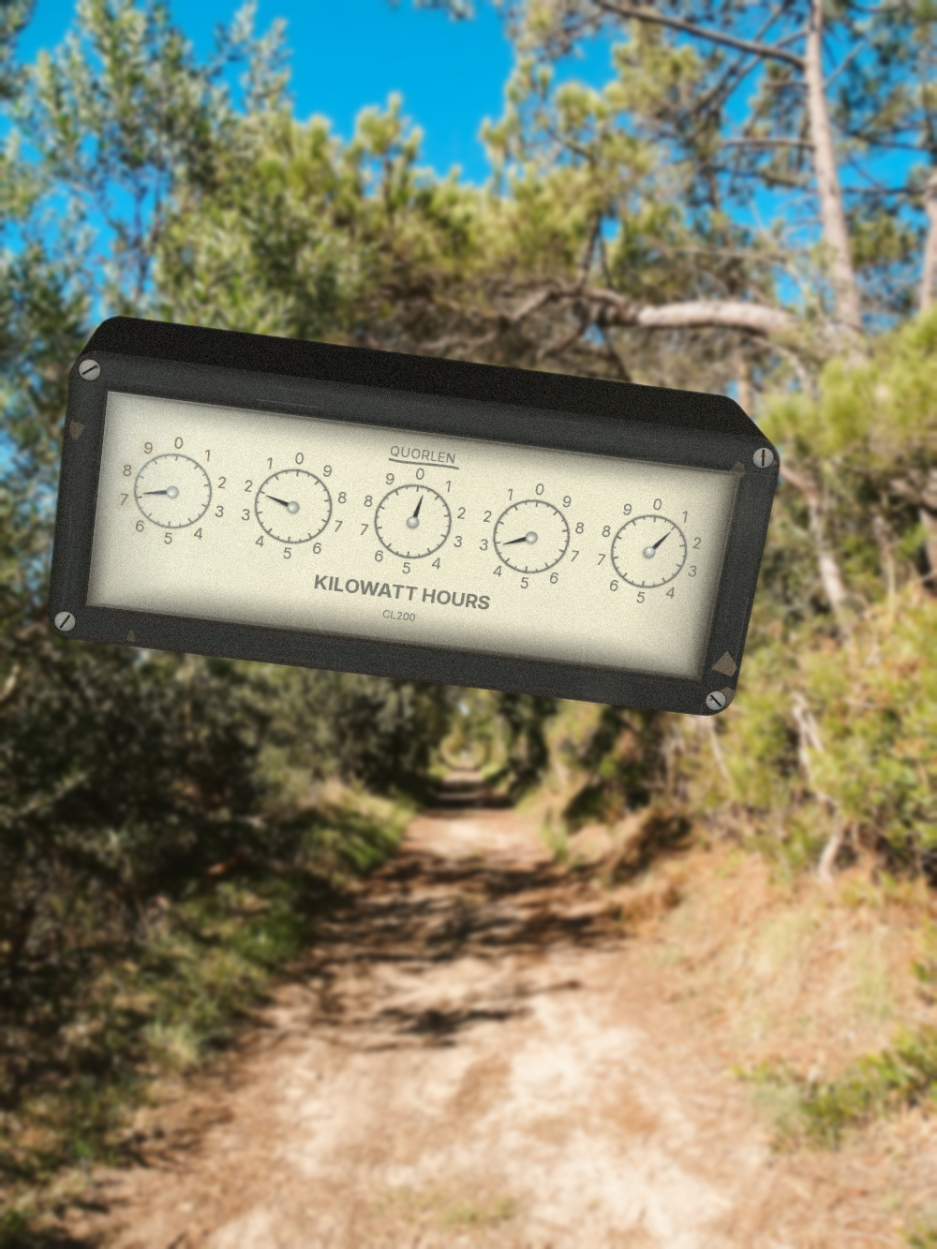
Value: 72031kWh
